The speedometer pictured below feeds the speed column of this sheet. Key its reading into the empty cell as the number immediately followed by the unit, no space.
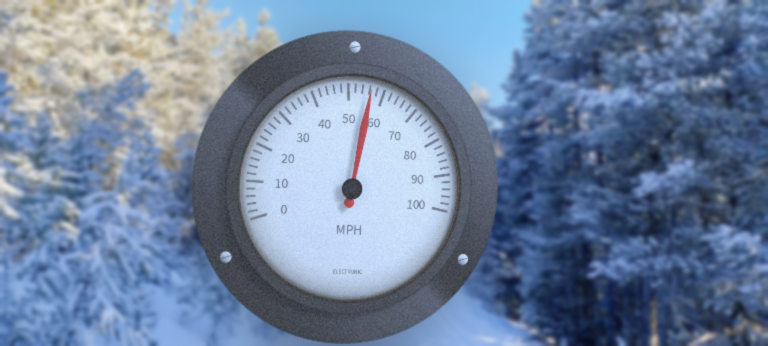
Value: 56mph
